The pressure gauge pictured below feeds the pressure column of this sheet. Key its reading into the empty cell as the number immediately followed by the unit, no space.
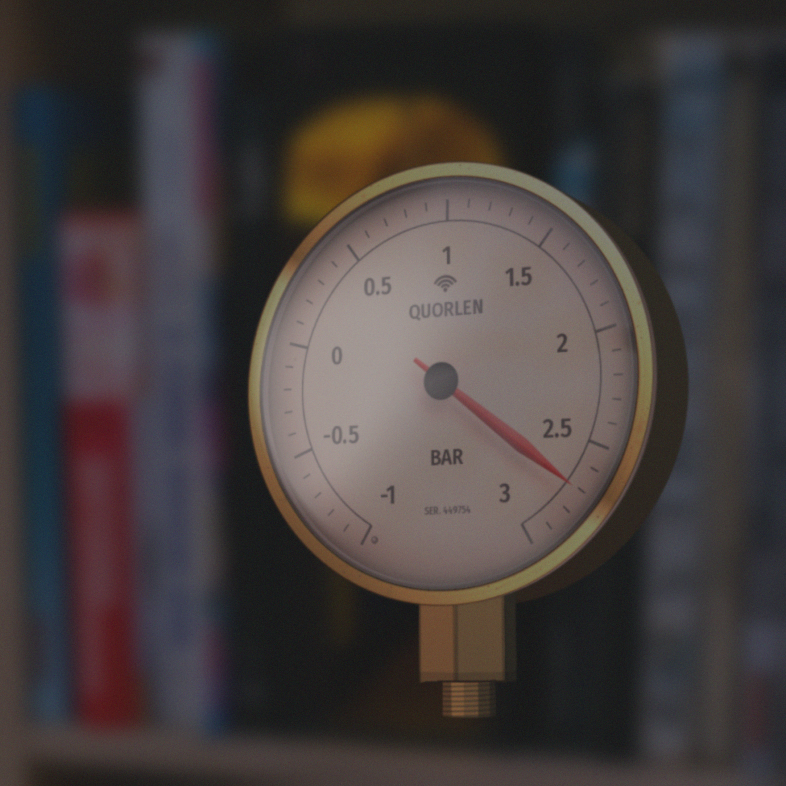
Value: 2.7bar
